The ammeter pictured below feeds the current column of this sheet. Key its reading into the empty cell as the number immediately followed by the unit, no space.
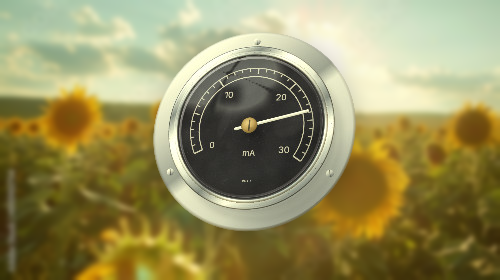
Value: 24mA
